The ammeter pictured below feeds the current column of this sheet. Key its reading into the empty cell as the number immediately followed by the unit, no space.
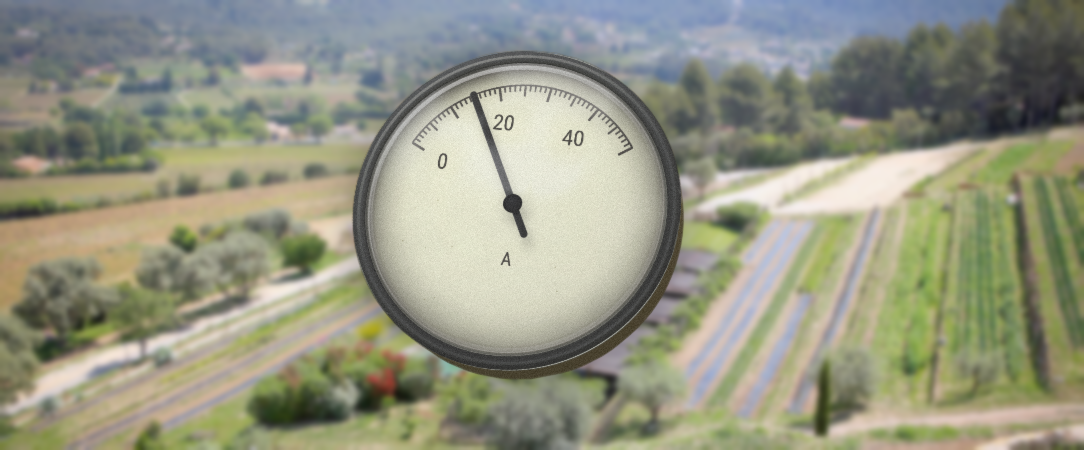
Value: 15A
